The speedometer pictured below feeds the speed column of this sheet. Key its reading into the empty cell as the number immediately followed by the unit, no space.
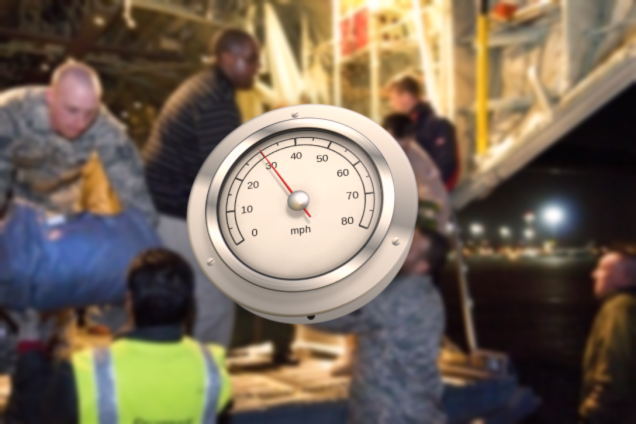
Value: 30mph
